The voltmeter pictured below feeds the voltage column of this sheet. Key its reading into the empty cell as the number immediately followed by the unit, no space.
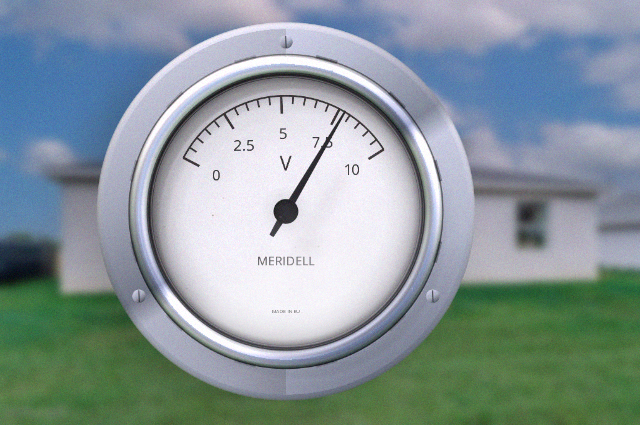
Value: 7.75V
